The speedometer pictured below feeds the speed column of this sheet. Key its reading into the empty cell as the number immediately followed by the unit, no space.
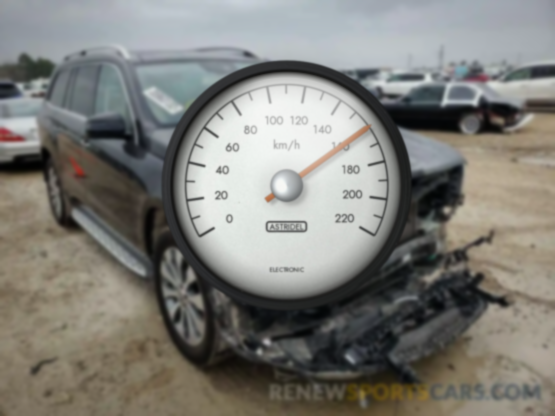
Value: 160km/h
